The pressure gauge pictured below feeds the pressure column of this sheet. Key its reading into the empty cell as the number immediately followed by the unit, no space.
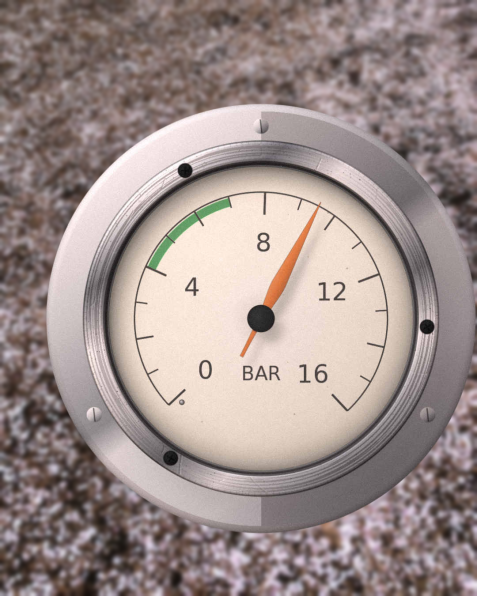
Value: 9.5bar
